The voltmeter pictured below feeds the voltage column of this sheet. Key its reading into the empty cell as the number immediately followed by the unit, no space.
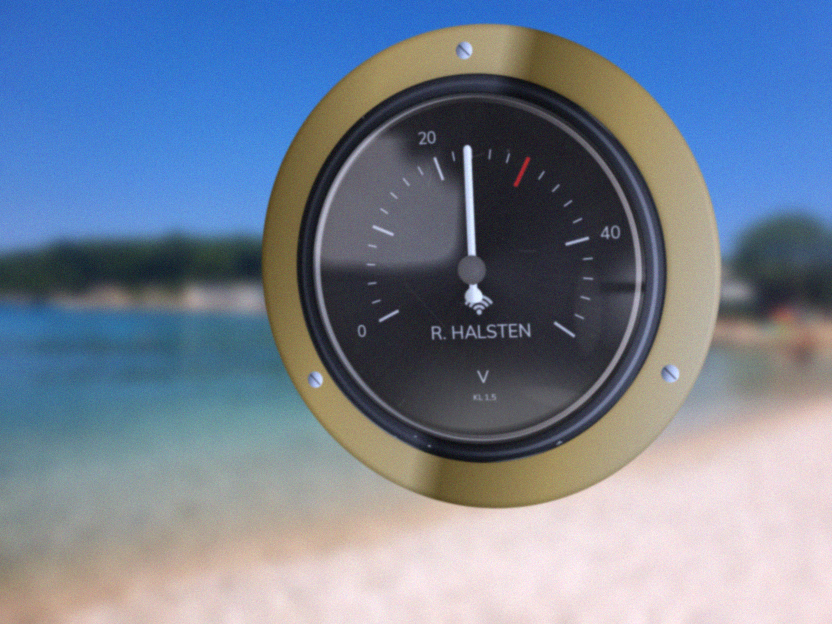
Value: 24V
